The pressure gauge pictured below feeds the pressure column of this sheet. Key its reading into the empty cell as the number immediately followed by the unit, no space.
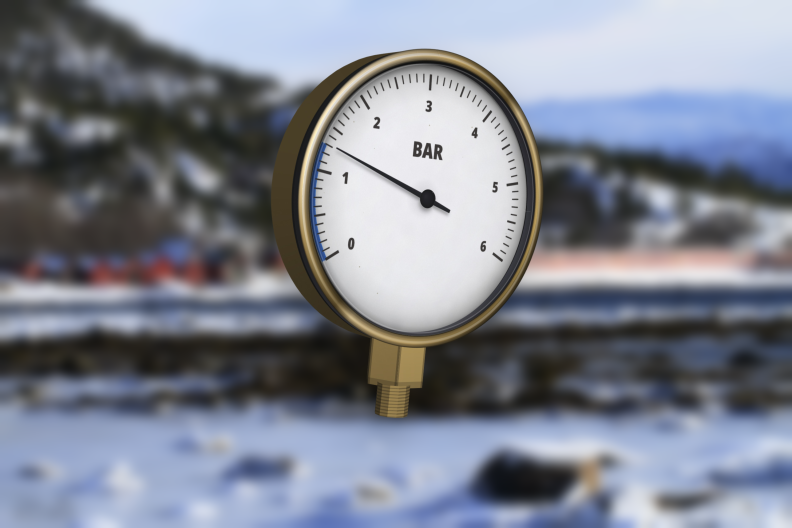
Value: 1.3bar
